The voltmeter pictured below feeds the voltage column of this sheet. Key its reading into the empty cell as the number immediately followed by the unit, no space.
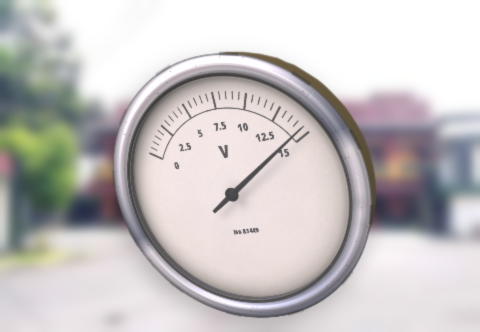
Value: 14.5V
